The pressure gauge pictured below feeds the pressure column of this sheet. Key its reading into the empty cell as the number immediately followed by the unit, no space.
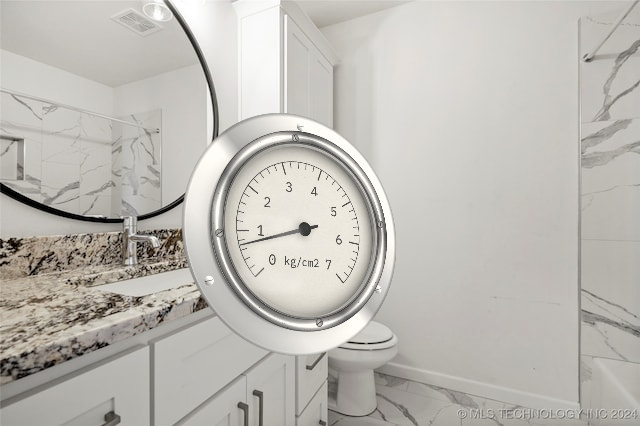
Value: 0.7kg/cm²
